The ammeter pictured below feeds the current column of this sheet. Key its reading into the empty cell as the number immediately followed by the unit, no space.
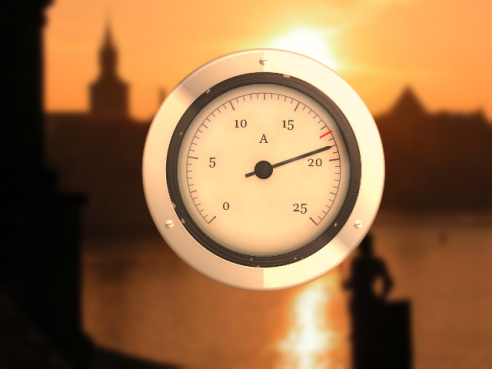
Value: 19A
